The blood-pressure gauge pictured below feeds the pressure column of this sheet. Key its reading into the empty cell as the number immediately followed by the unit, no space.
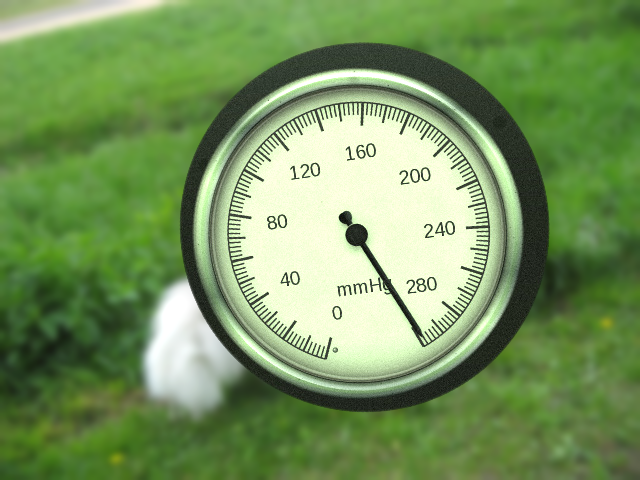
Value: 298mmHg
